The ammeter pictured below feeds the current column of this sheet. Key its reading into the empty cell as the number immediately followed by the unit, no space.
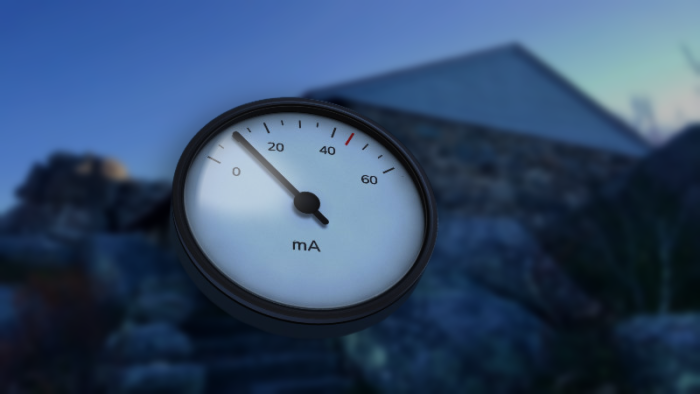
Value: 10mA
